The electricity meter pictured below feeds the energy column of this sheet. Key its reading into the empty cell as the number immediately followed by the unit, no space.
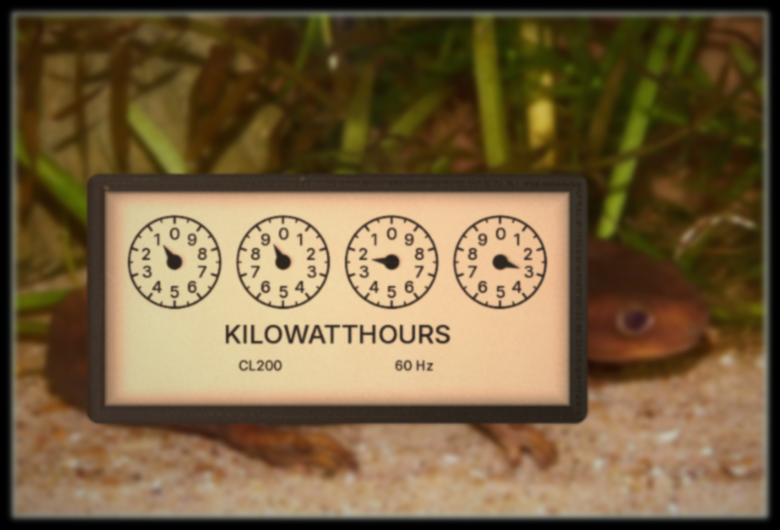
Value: 923kWh
